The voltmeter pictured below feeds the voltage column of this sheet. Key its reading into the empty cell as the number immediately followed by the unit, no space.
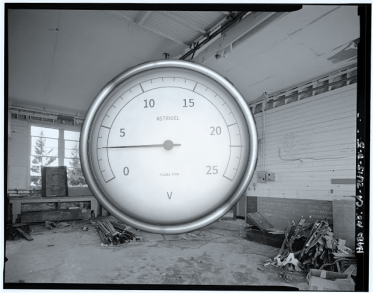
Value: 3V
